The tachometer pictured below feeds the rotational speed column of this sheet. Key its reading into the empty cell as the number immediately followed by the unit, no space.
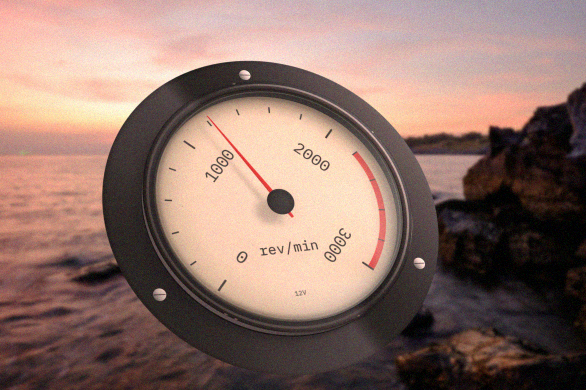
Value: 1200rpm
